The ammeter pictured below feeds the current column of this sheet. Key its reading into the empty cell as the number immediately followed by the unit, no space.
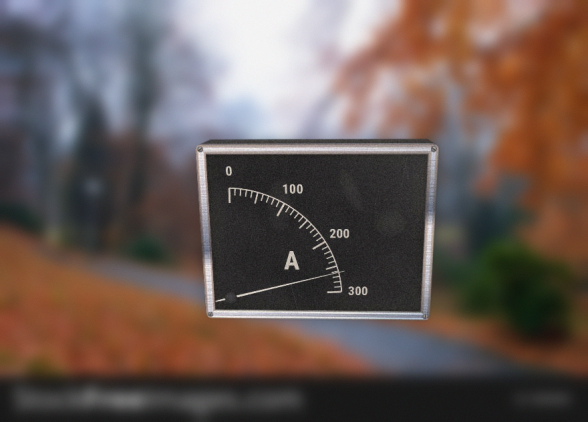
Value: 260A
